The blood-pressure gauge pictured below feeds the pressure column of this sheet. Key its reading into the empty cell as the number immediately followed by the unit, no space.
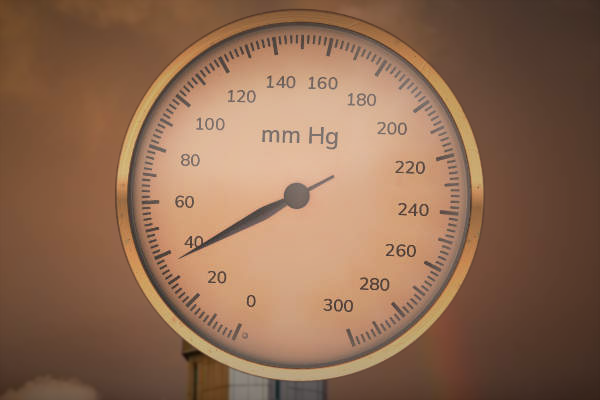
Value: 36mmHg
